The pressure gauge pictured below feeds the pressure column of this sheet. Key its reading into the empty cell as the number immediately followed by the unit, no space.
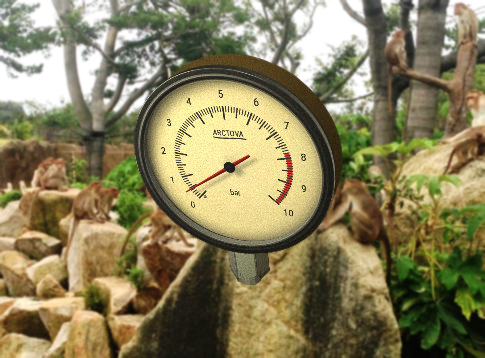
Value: 0.5bar
